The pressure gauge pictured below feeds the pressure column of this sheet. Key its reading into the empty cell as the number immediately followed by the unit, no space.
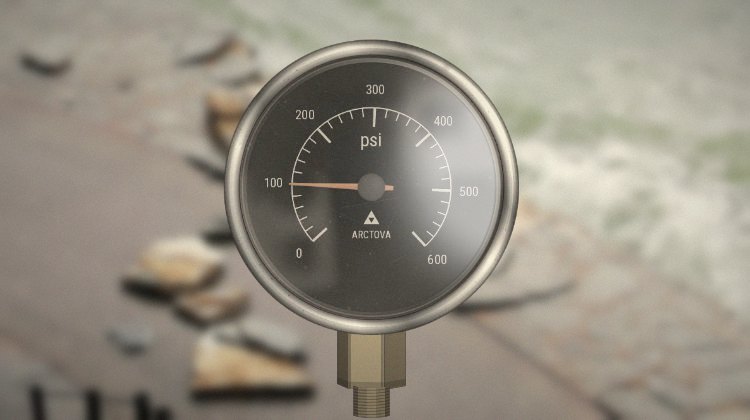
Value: 100psi
